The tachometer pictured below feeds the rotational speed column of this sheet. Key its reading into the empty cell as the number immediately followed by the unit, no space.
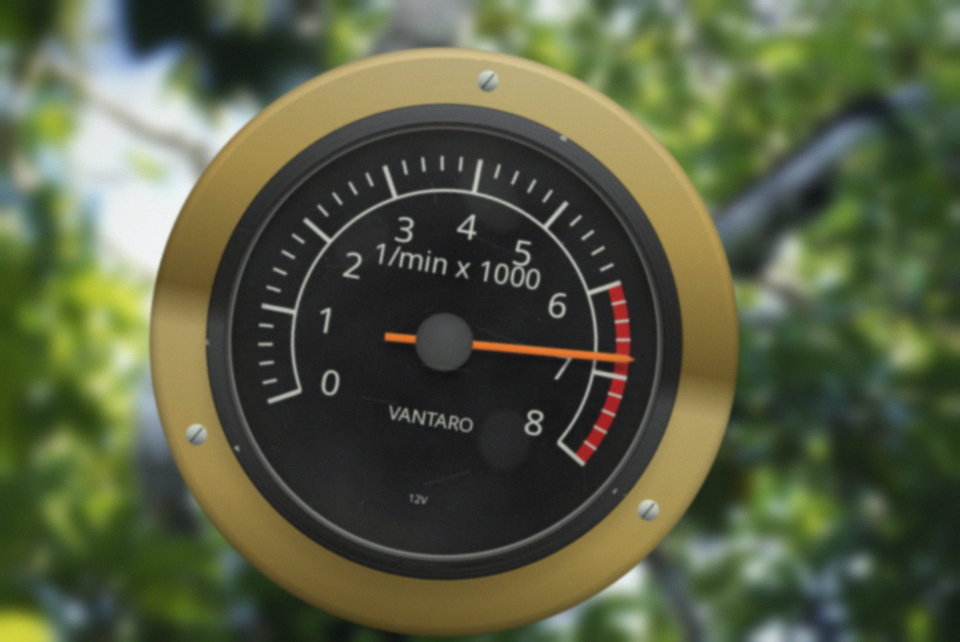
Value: 6800rpm
